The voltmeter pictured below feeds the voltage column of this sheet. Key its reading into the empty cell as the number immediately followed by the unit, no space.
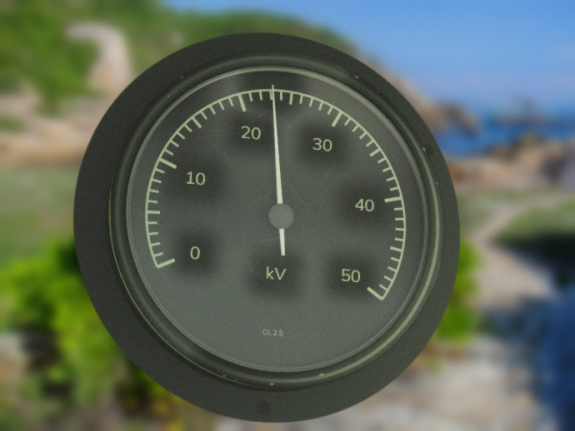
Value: 23kV
